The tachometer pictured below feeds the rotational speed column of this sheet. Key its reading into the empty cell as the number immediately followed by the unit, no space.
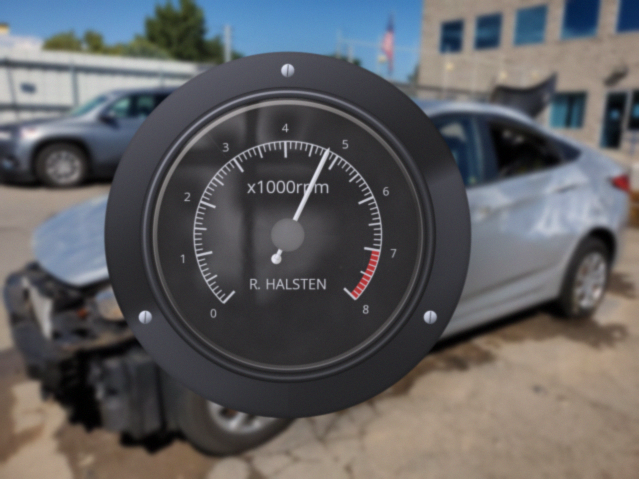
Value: 4800rpm
